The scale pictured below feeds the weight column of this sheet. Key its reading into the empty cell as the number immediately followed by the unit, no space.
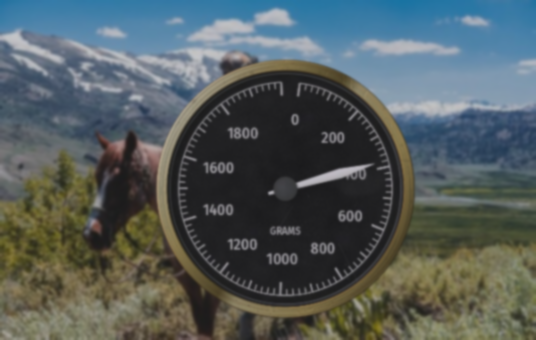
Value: 380g
